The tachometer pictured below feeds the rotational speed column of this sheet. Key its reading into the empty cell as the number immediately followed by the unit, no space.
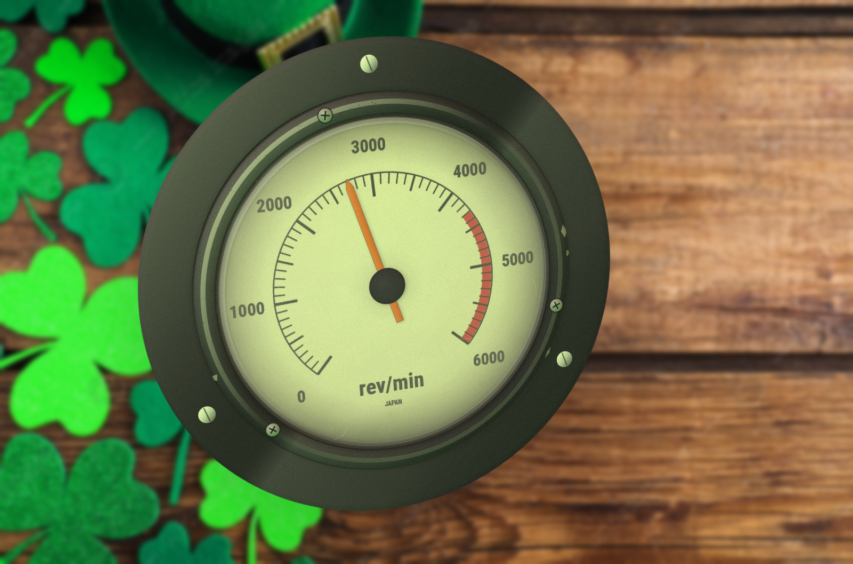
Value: 2700rpm
